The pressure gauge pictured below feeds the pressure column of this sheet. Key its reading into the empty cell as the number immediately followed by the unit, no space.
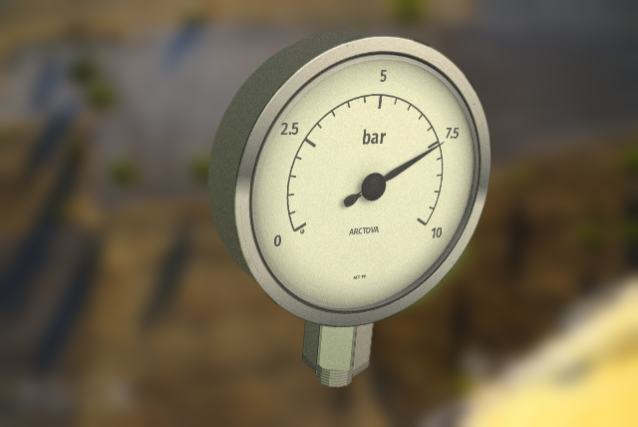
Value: 7.5bar
